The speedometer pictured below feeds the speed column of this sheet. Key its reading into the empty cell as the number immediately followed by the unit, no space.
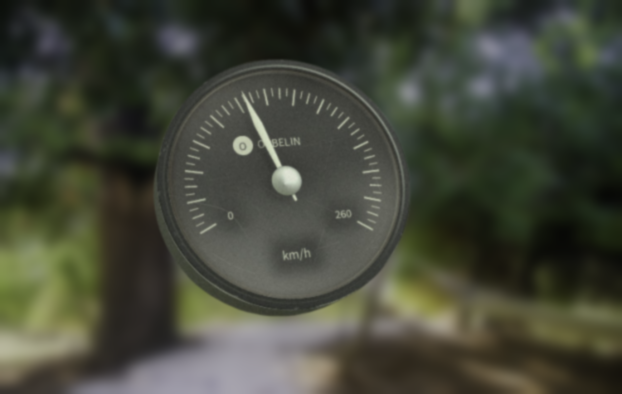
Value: 105km/h
